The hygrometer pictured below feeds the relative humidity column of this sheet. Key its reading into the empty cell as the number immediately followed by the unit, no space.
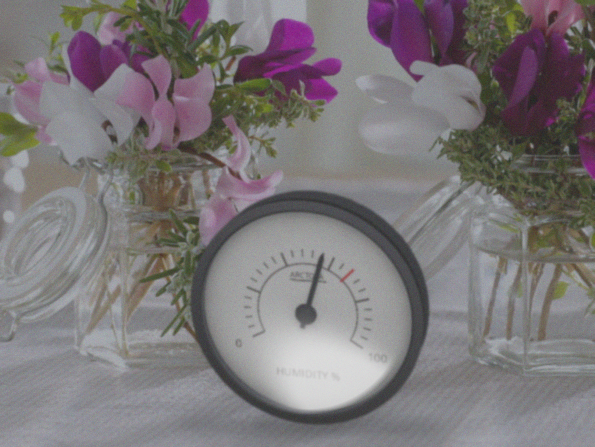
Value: 56%
